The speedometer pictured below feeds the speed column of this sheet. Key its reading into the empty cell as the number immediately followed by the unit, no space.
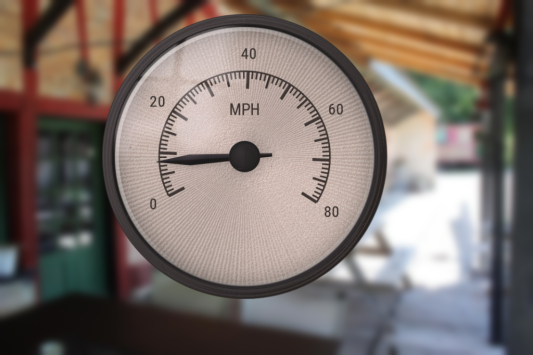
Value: 8mph
